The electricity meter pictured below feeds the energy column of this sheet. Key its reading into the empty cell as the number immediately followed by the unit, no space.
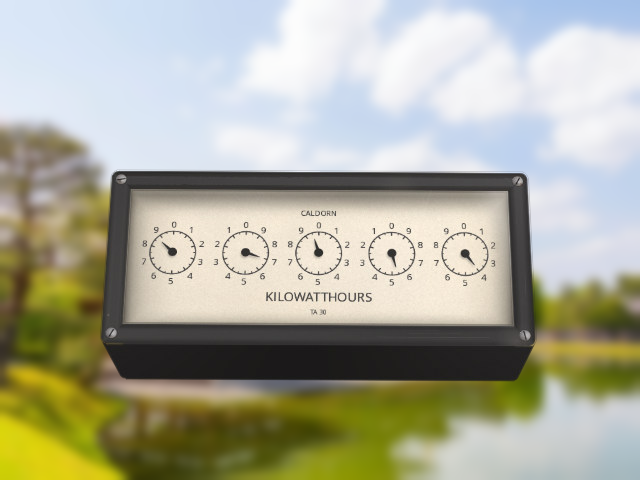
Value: 86954kWh
